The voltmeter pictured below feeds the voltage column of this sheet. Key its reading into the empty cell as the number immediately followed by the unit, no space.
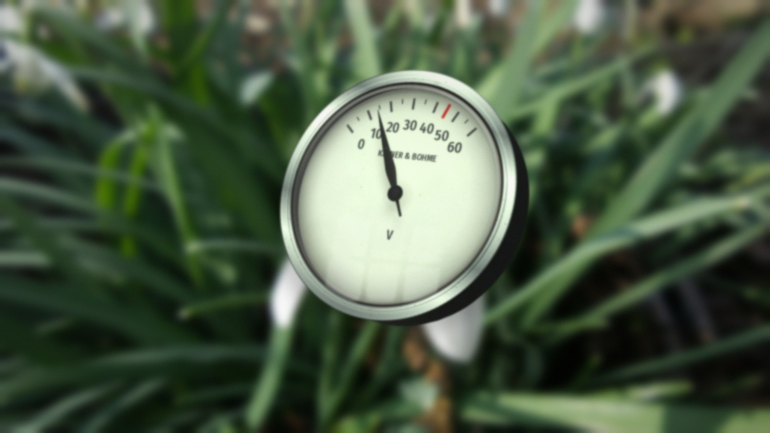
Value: 15V
